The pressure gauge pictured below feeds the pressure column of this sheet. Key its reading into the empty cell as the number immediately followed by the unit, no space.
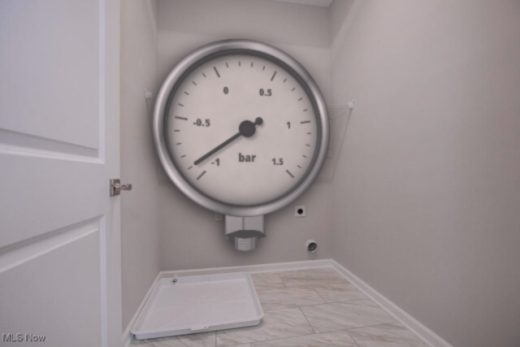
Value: -0.9bar
